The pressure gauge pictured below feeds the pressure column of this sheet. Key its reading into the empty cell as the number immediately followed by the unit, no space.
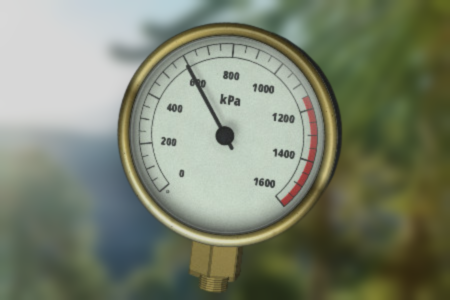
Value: 600kPa
